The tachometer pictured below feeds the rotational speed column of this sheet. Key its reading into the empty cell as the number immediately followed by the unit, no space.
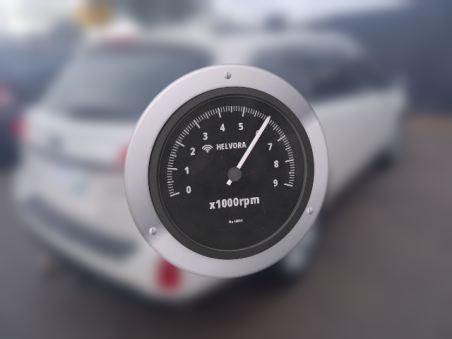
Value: 6000rpm
